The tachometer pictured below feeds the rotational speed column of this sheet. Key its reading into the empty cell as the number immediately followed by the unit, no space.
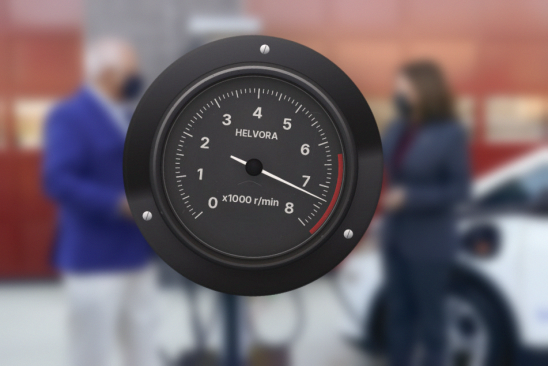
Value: 7300rpm
